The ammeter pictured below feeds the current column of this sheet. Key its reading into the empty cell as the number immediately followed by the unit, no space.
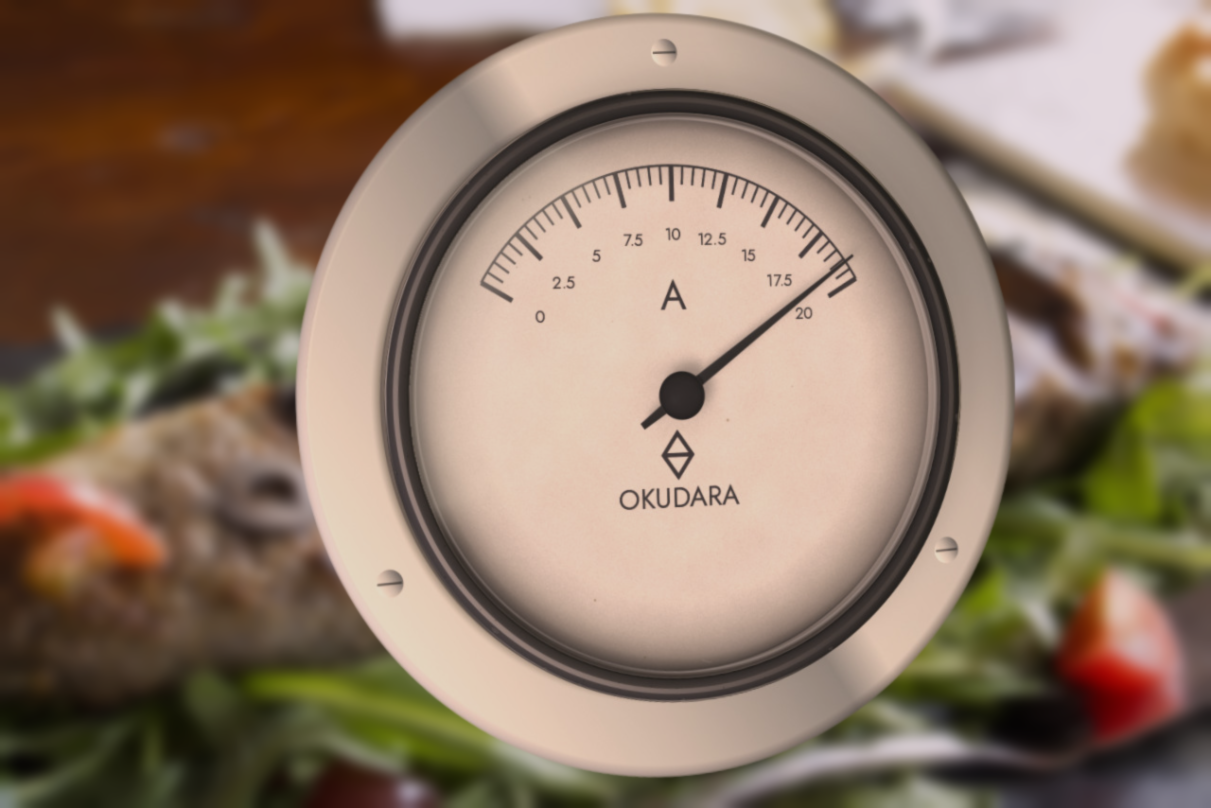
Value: 19A
